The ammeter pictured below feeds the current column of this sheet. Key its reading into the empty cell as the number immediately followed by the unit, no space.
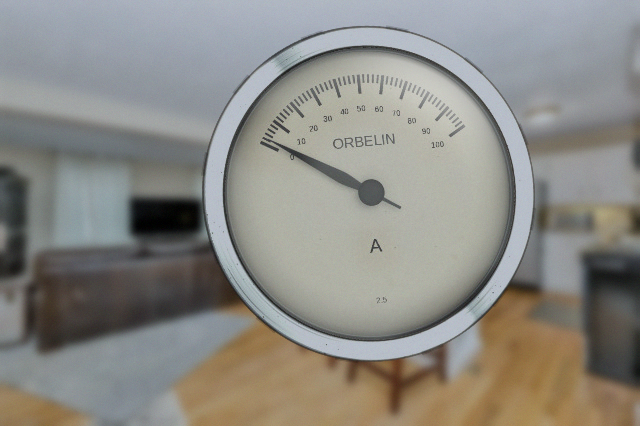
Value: 2A
